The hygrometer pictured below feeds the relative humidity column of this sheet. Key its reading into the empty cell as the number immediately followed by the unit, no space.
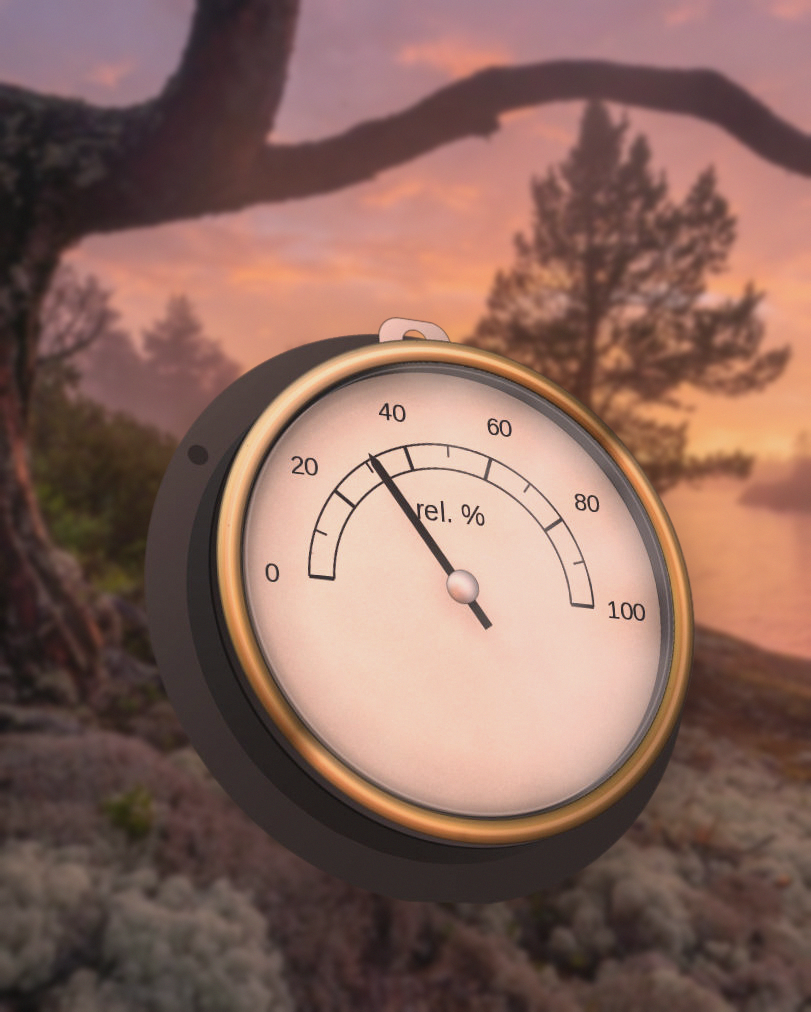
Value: 30%
